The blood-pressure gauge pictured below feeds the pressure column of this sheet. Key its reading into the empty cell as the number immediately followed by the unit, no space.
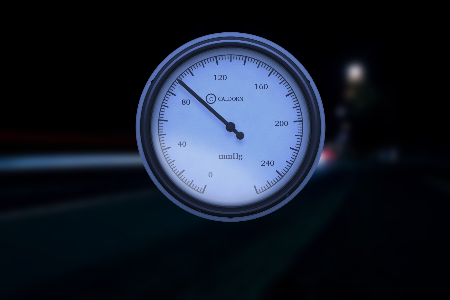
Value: 90mmHg
